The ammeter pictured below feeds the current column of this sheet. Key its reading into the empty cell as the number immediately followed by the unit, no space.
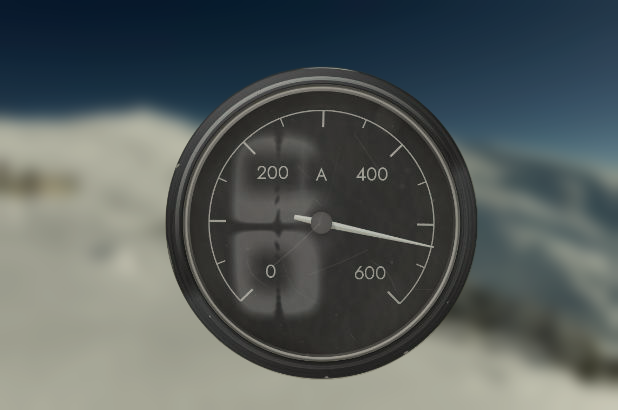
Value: 525A
